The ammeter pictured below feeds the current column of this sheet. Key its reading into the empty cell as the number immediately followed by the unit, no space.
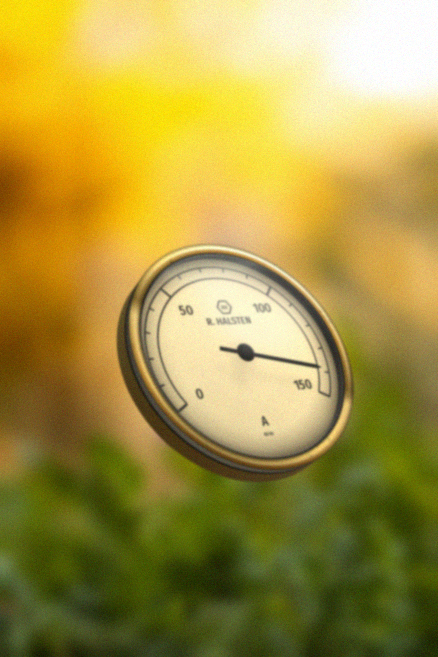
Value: 140A
